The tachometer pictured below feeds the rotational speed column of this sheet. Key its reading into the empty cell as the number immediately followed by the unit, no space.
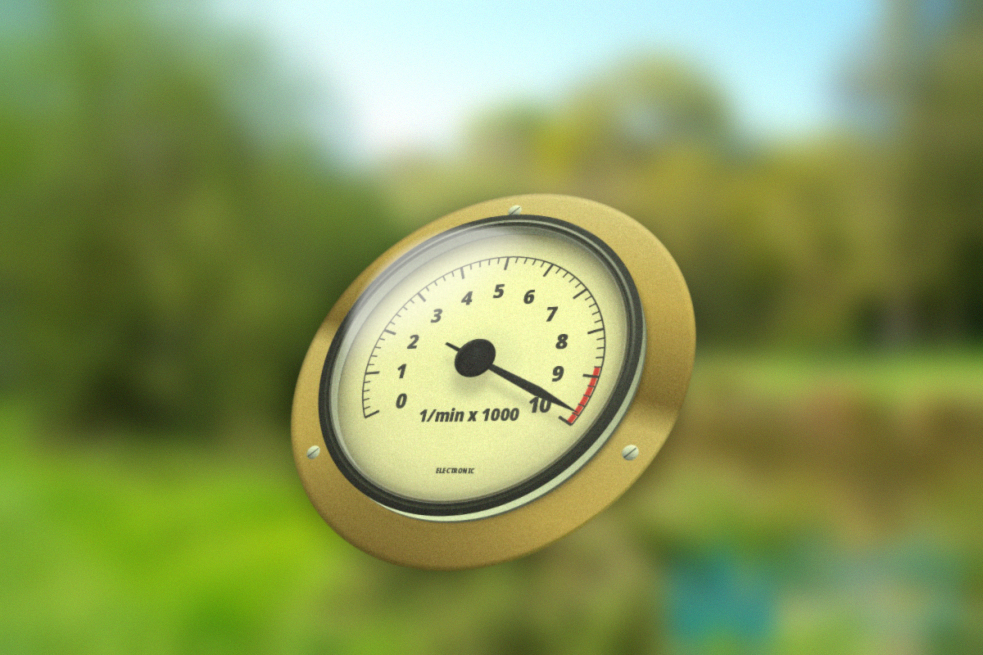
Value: 9800rpm
